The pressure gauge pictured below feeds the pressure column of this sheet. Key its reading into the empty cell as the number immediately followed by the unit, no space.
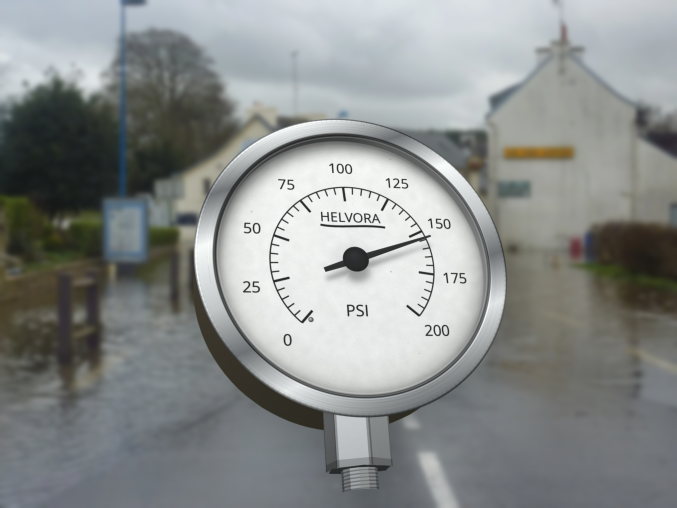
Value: 155psi
